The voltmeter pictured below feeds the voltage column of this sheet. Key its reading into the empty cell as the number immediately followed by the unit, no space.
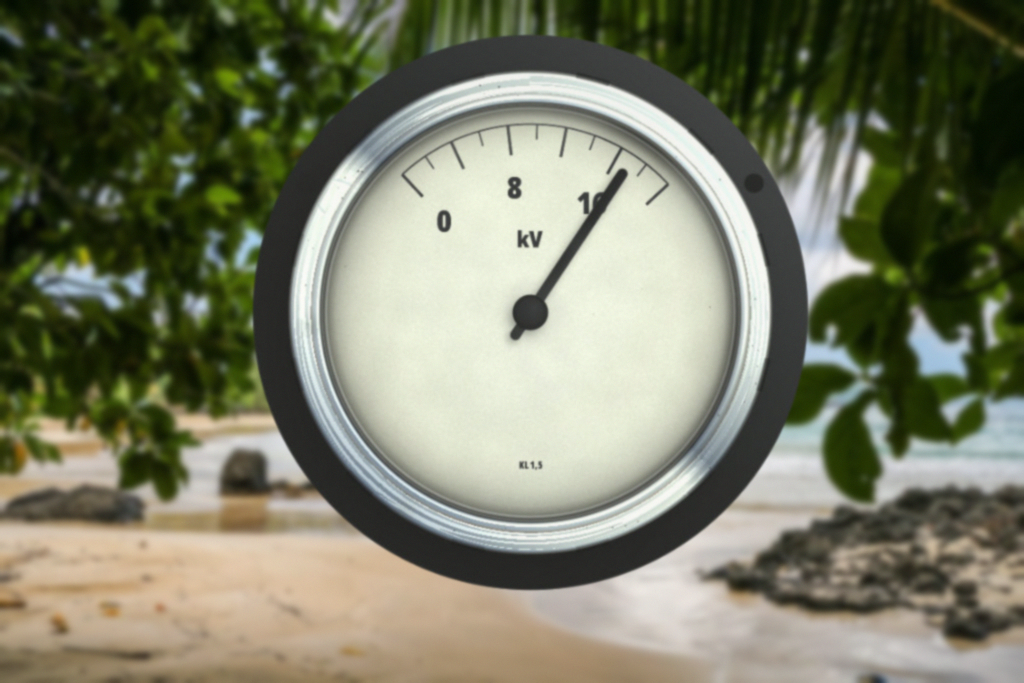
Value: 17kV
